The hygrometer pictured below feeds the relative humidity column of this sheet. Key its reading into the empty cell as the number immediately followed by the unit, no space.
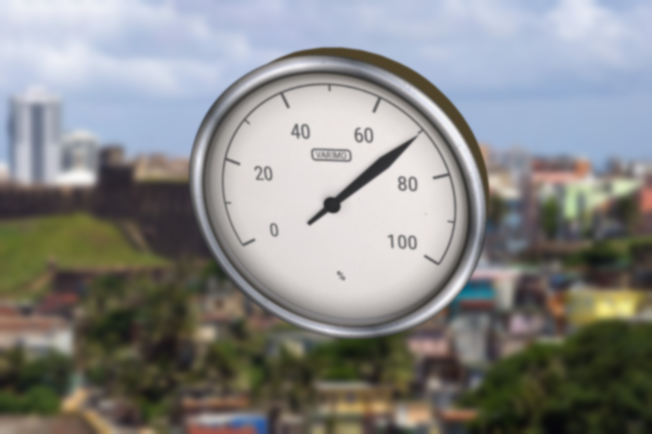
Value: 70%
